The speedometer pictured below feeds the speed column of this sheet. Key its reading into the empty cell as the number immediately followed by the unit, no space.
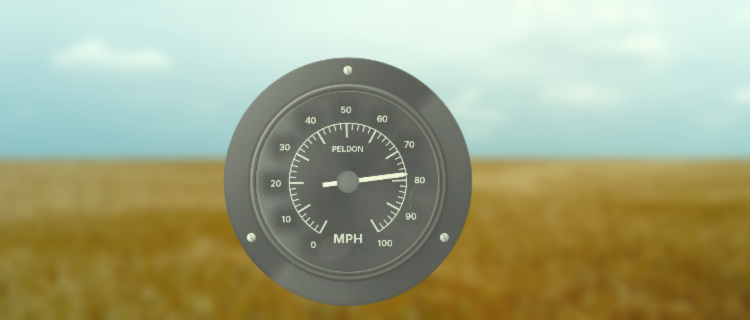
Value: 78mph
